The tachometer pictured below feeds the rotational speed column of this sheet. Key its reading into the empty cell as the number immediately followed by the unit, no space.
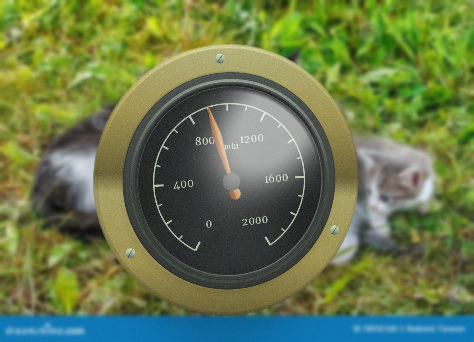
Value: 900rpm
